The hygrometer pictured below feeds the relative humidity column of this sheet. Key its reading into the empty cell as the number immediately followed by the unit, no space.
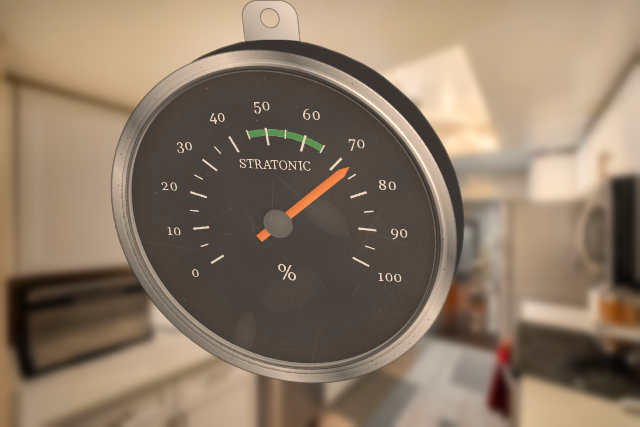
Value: 72.5%
